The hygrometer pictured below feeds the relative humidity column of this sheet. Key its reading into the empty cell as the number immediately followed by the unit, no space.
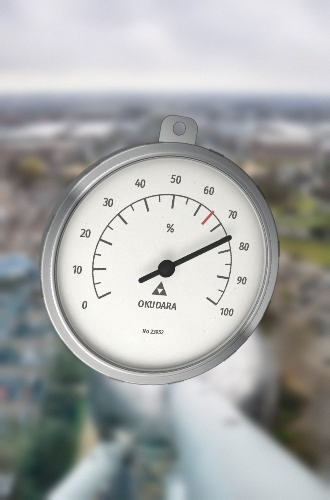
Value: 75%
